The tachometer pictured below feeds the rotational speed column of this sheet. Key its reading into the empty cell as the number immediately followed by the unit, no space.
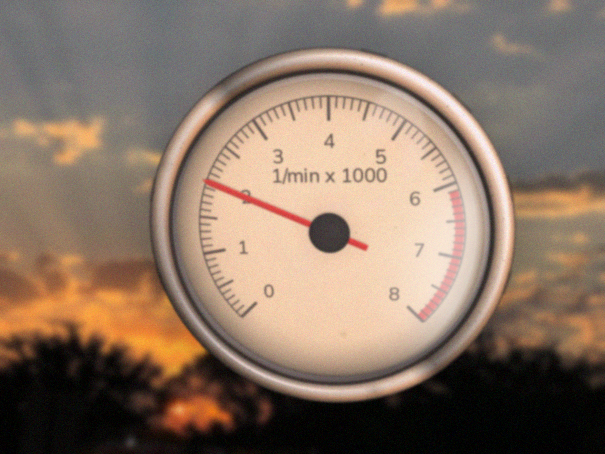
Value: 2000rpm
